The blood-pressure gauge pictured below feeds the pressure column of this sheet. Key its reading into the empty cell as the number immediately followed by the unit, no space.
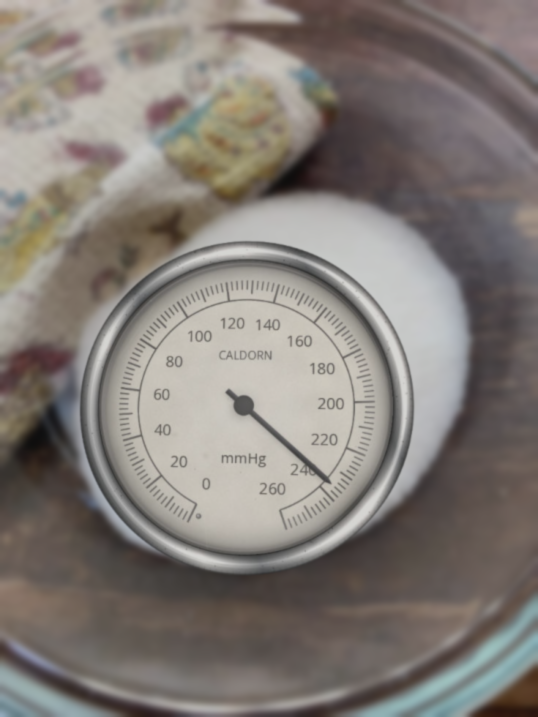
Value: 236mmHg
